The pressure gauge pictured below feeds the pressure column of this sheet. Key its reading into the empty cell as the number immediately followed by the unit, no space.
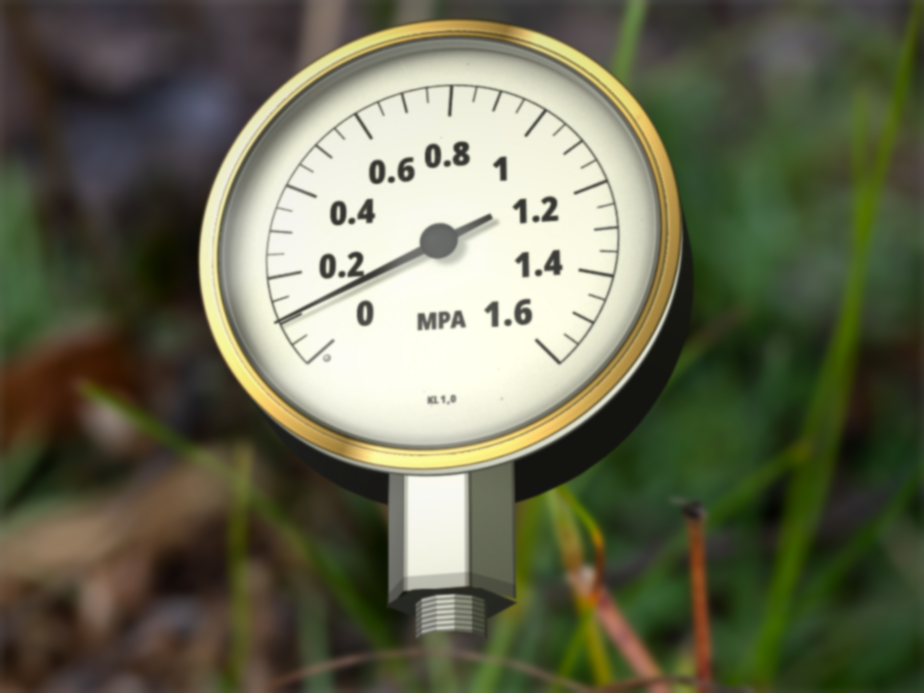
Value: 0.1MPa
